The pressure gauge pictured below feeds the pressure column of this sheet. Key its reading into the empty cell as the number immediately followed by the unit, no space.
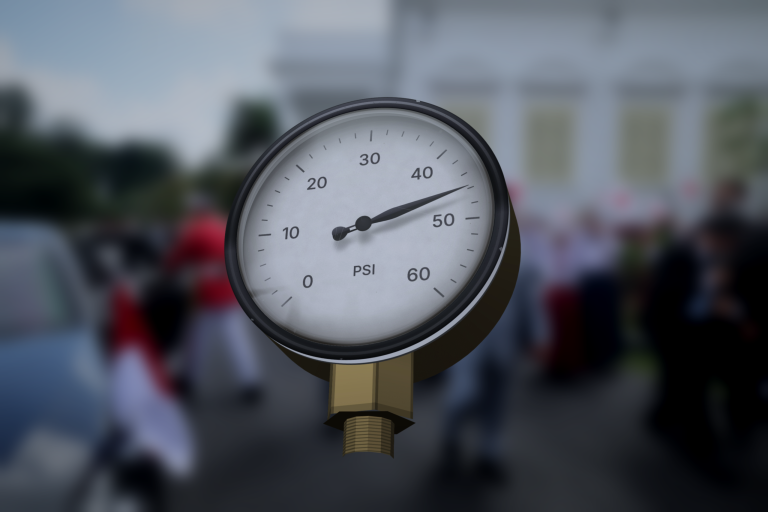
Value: 46psi
